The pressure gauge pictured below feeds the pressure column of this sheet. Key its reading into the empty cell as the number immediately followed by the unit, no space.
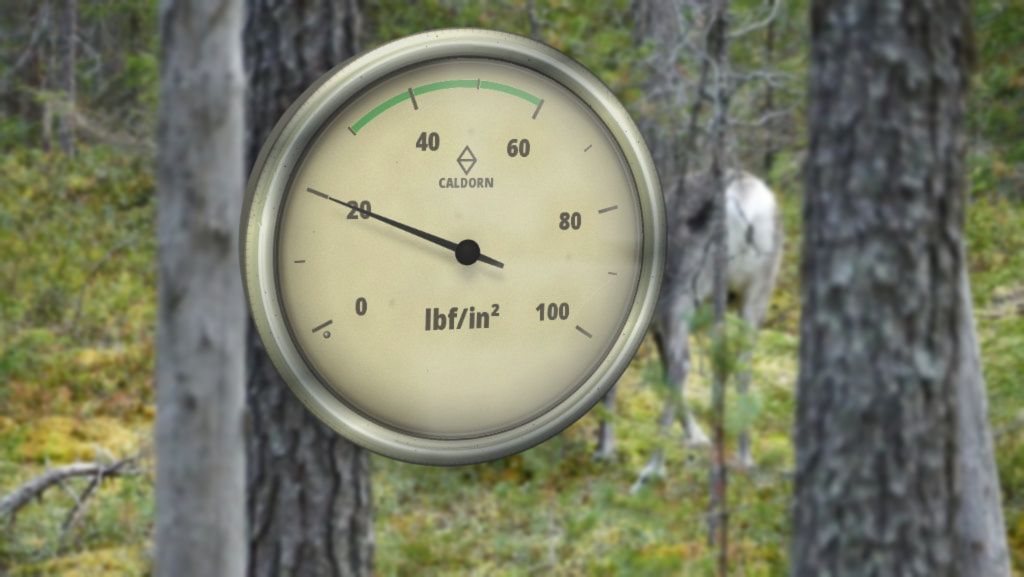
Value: 20psi
